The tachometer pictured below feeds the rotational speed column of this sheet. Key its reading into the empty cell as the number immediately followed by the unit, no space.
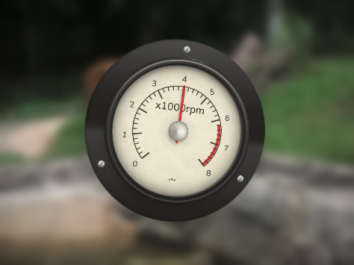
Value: 4000rpm
